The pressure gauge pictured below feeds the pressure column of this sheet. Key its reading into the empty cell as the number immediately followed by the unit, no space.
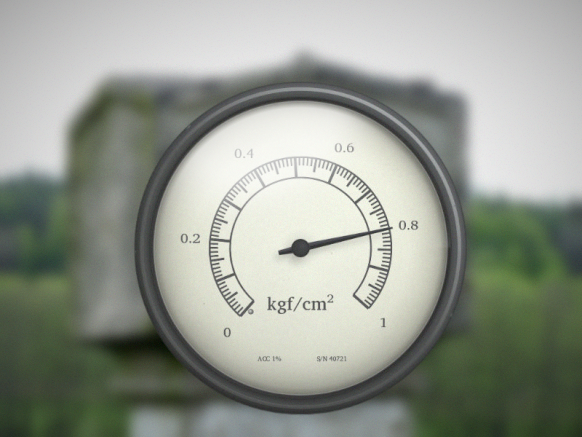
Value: 0.8kg/cm²
